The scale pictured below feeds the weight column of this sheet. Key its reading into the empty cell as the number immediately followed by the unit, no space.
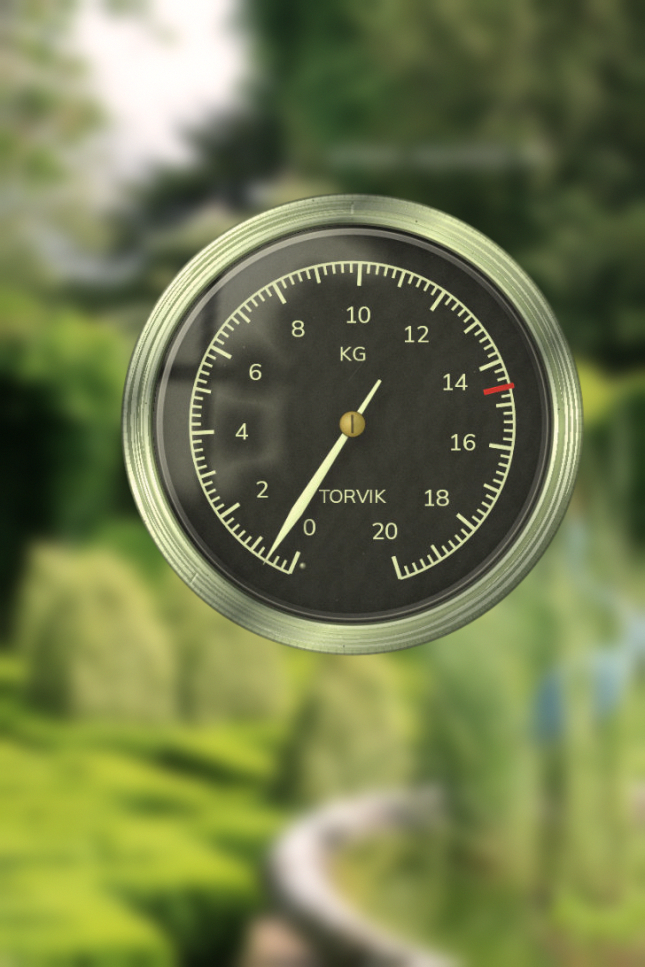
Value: 0.6kg
